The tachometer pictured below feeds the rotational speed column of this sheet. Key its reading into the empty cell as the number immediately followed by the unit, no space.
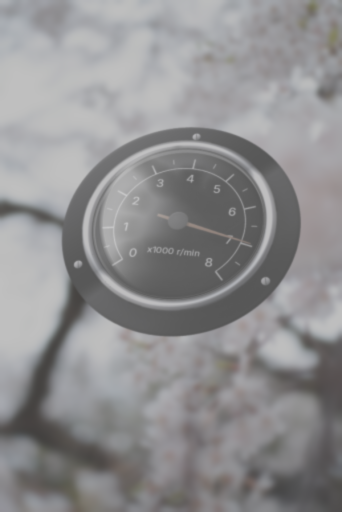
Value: 7000rpm
